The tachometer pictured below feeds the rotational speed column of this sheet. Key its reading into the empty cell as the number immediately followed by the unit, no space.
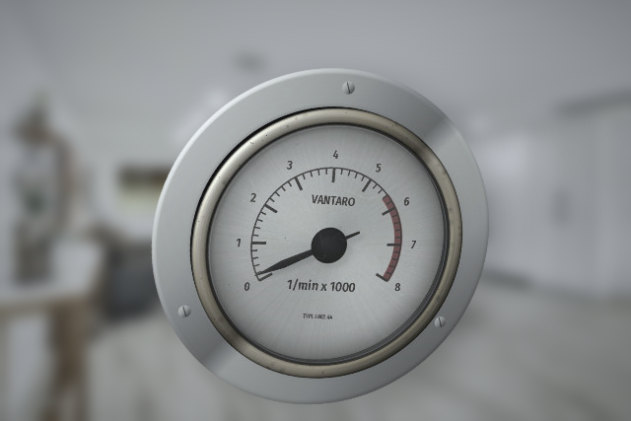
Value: 200rpm
